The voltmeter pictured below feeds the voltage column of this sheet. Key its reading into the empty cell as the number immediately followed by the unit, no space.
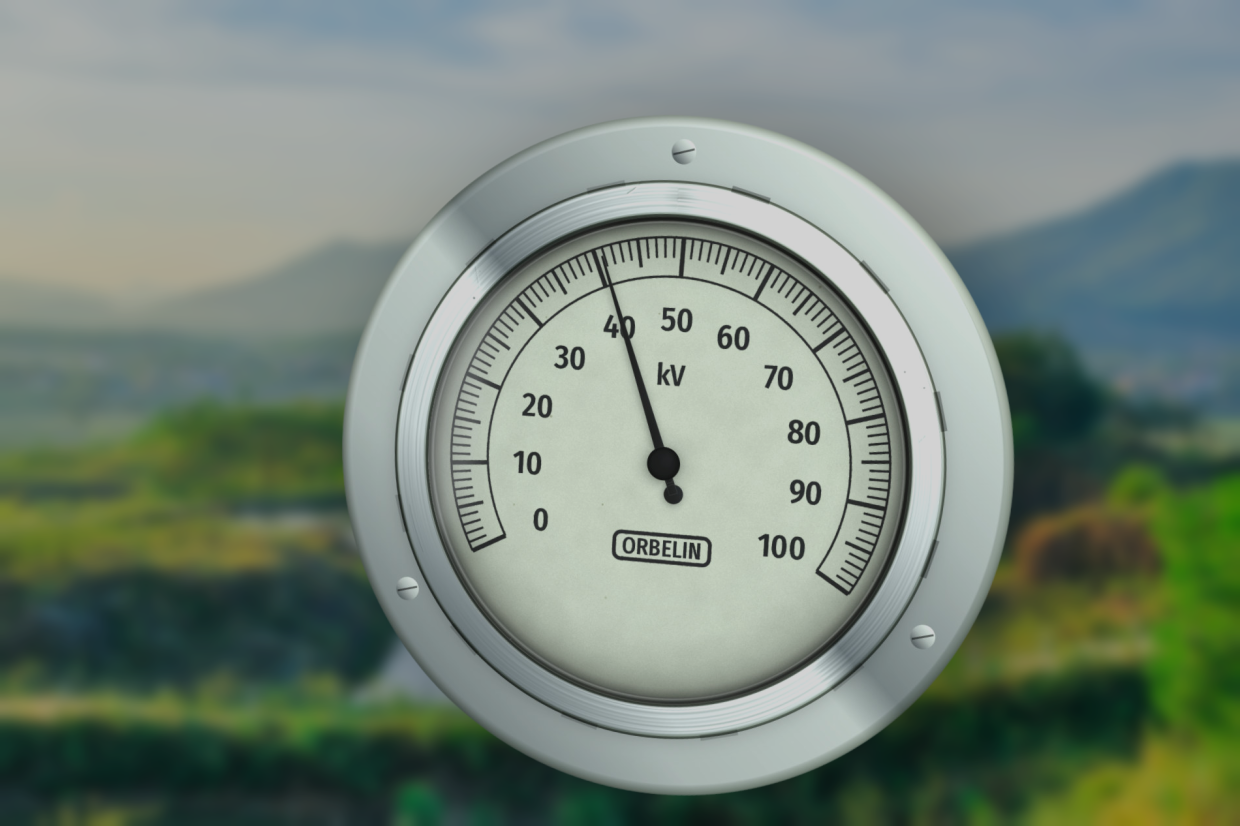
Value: 41kV
